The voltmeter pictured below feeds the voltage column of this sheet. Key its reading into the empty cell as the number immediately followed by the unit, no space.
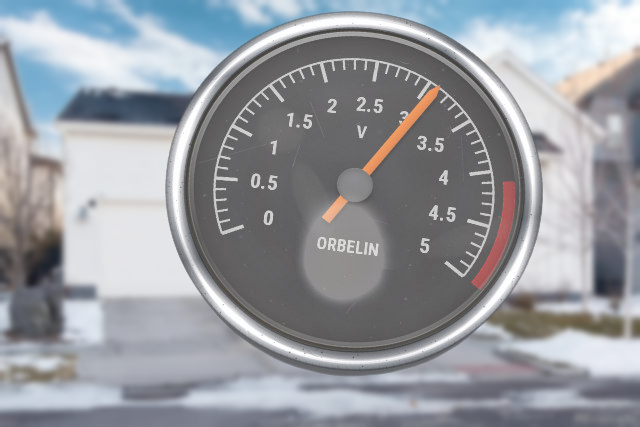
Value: 3.1V
